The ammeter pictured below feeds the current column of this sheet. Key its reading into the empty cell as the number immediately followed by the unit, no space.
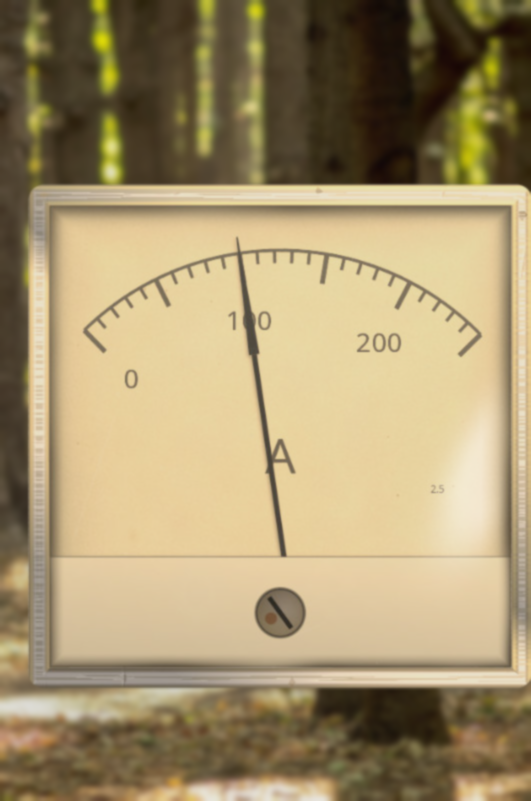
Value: 100A
